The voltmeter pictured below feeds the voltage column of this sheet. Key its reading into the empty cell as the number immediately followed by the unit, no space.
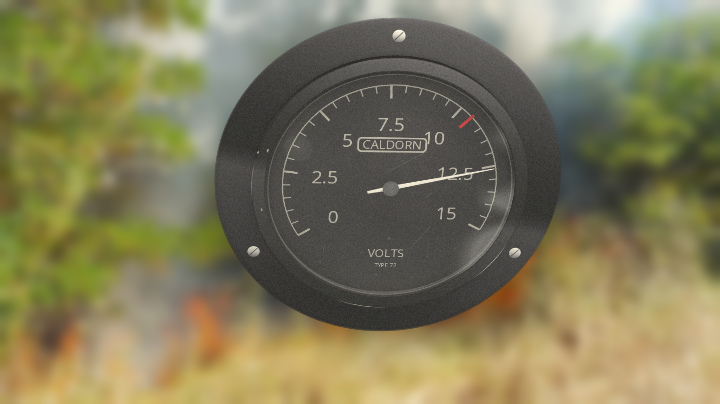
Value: 12.5V
